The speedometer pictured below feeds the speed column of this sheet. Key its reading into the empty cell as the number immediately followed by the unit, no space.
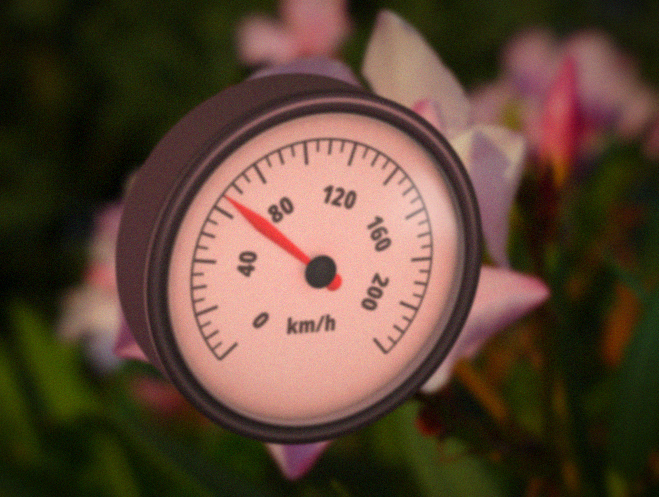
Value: 65km/h
